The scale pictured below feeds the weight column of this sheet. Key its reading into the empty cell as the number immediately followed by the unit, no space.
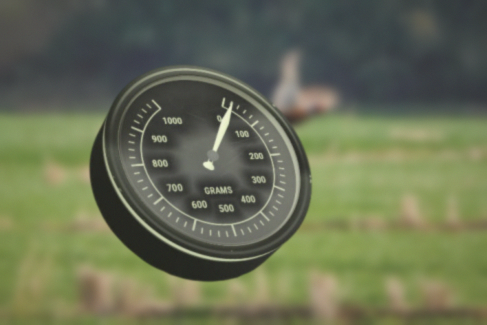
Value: 20g
